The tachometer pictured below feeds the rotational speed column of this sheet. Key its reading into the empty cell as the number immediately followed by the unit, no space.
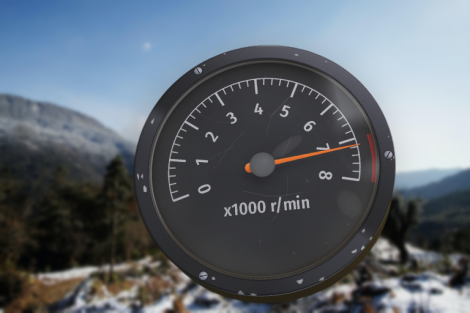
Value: 7200rpm
